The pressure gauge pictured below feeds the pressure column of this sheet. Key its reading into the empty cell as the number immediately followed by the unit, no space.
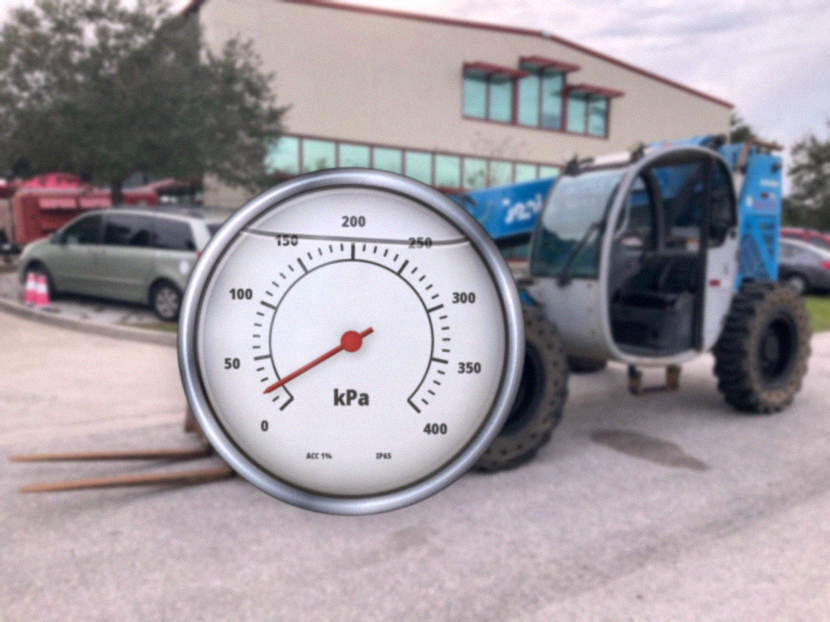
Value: 20kPa
